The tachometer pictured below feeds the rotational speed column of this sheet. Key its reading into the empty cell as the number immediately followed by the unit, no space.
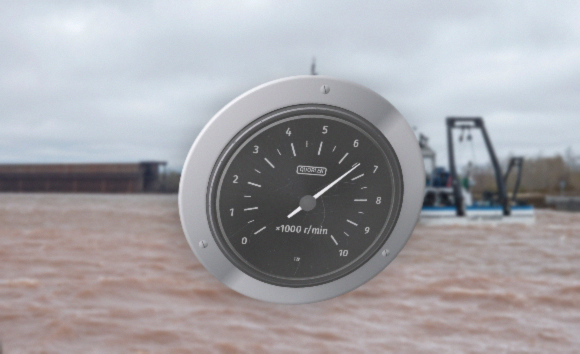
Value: 6500rpm
